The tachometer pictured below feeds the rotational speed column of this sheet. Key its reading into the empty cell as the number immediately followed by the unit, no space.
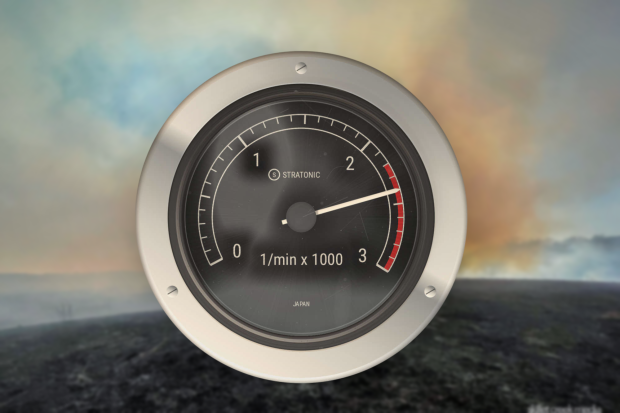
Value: 2400rpm
